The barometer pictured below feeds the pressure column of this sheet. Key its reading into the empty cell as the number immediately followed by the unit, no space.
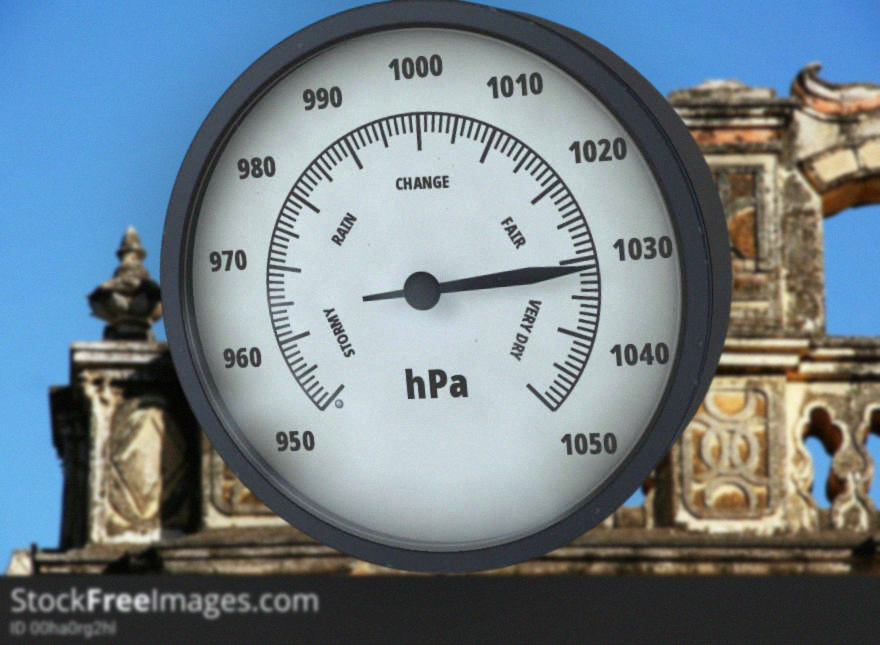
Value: 1031hPa
